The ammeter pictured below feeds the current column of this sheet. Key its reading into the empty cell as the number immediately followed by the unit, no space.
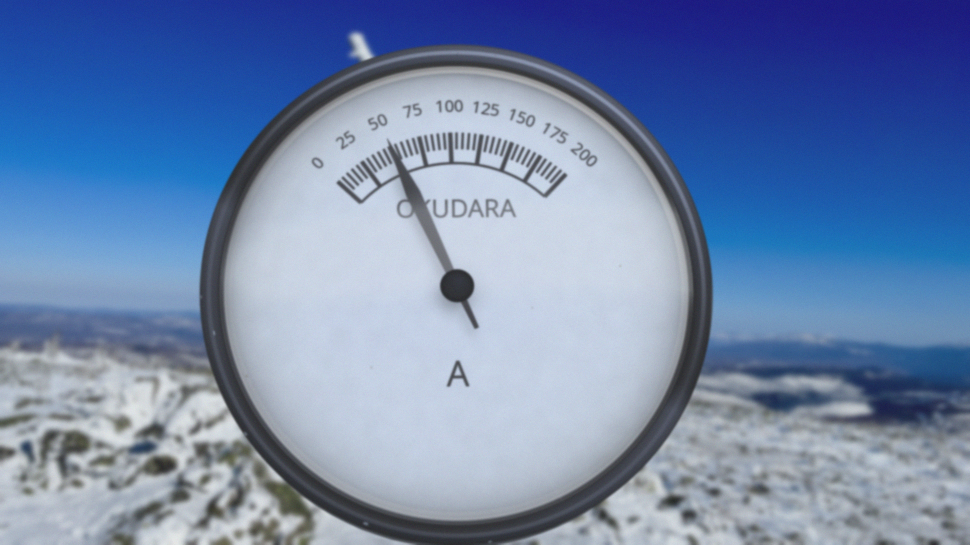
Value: 50A
